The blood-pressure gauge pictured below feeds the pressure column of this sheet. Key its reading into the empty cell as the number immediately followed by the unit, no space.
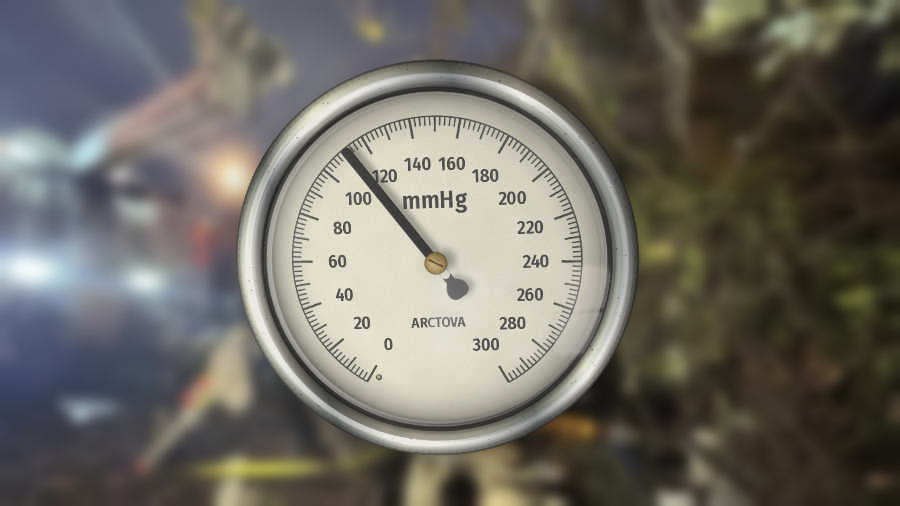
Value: 112mmHg
